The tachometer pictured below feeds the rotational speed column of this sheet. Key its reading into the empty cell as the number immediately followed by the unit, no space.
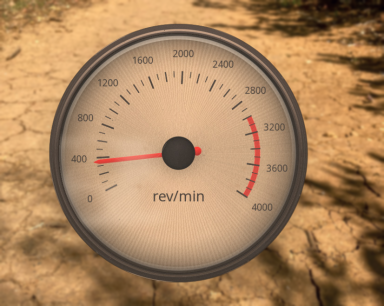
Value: 350rpm
